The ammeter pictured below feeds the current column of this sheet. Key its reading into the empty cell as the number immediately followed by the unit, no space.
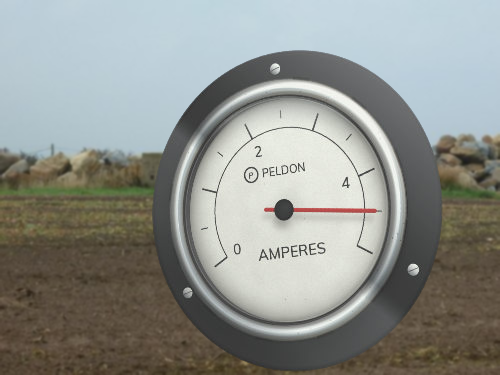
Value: 4.5A
